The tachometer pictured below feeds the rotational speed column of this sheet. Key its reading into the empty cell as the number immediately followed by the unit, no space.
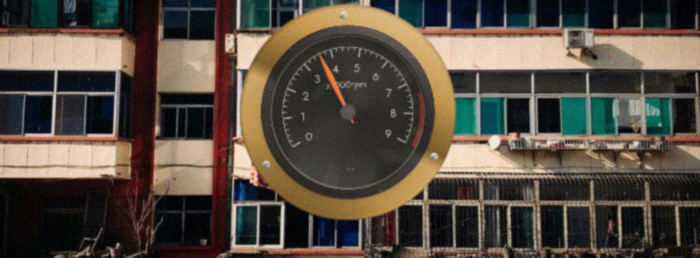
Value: 3600rpm
